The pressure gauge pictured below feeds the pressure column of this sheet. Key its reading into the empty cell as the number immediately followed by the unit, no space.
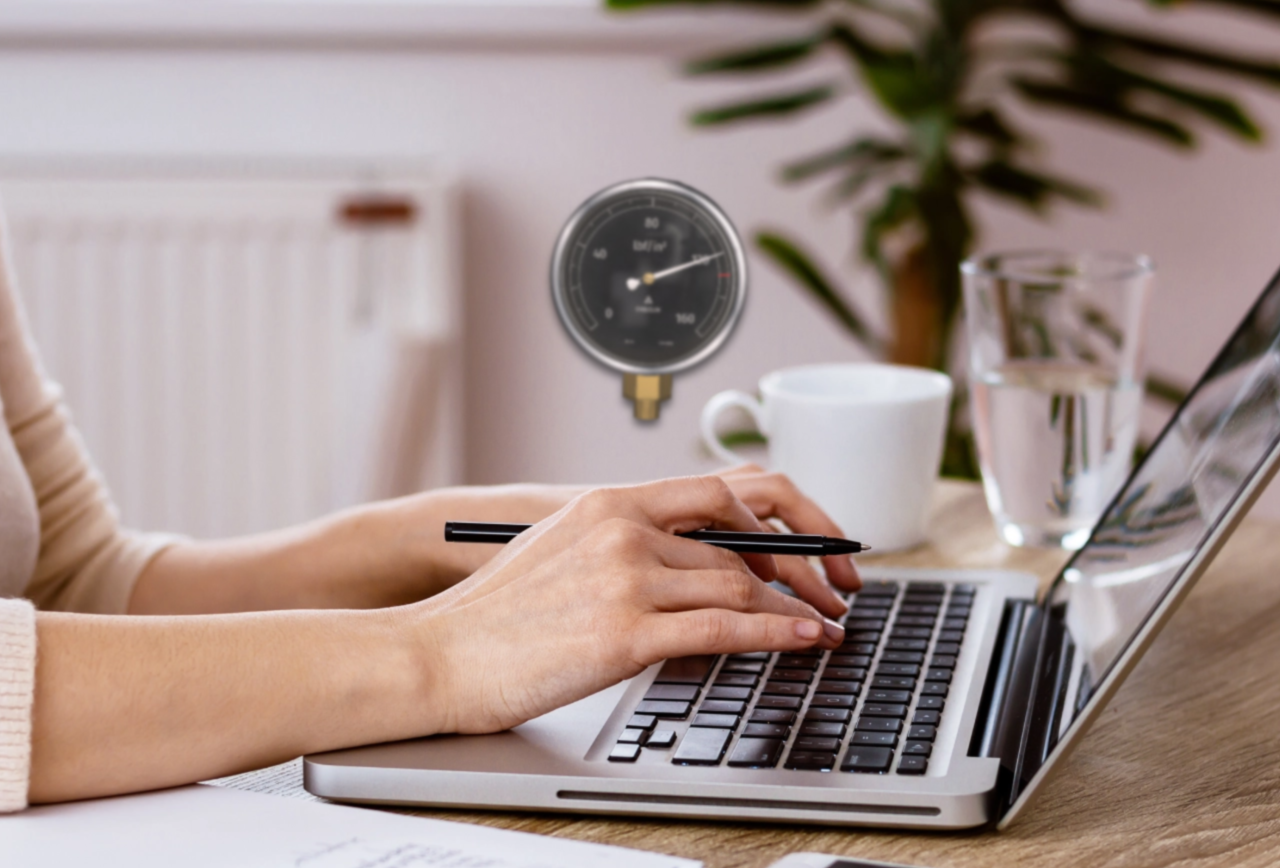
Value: 120psi
